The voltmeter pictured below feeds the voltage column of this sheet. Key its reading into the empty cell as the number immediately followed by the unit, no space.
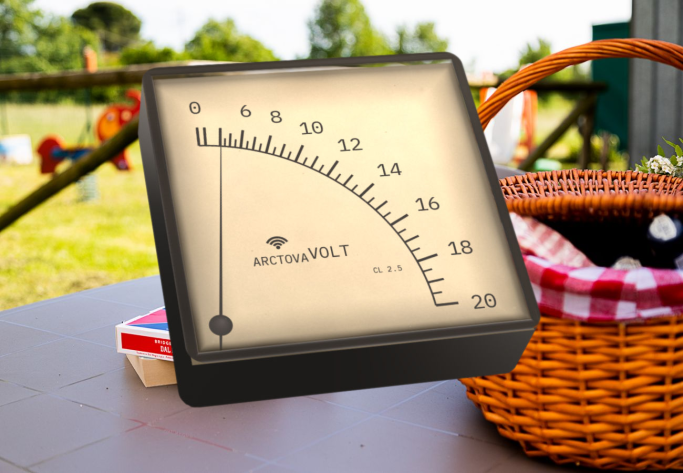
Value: 4V
